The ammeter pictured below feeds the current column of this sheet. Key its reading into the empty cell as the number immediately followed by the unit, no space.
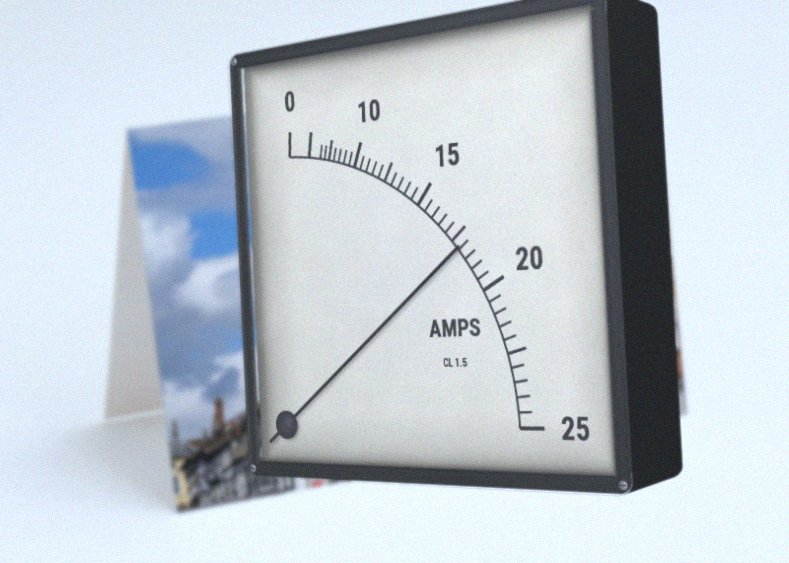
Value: 18A
